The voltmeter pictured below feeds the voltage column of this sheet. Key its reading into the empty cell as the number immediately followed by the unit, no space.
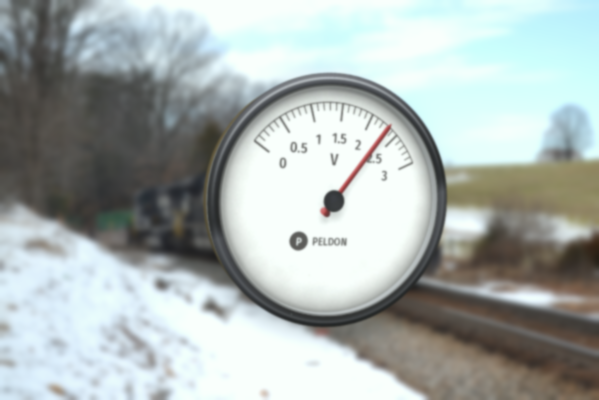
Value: 2.3V
